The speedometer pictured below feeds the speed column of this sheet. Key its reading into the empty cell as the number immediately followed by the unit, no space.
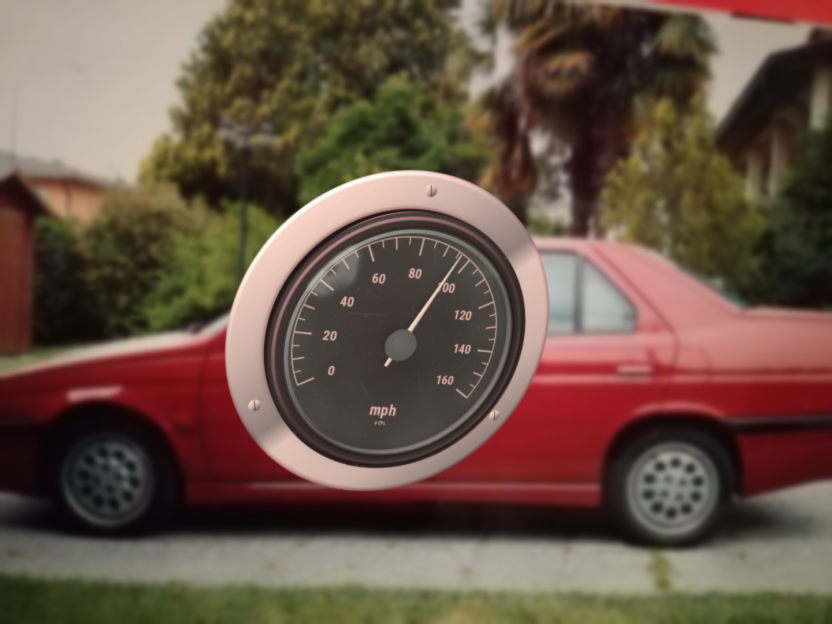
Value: 95mph
